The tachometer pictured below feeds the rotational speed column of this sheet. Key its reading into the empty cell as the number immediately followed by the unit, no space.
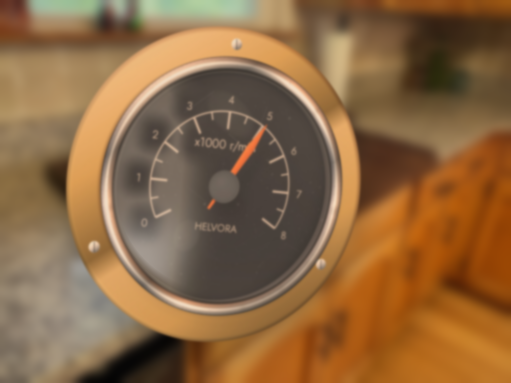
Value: 5000rpm
